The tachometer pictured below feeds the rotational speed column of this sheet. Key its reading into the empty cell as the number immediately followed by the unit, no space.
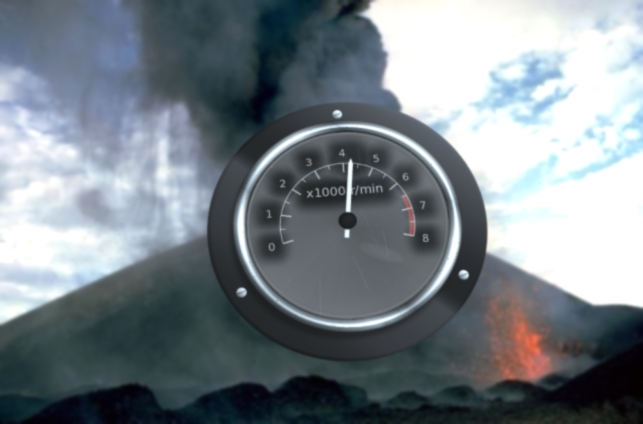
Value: 4250rpm
